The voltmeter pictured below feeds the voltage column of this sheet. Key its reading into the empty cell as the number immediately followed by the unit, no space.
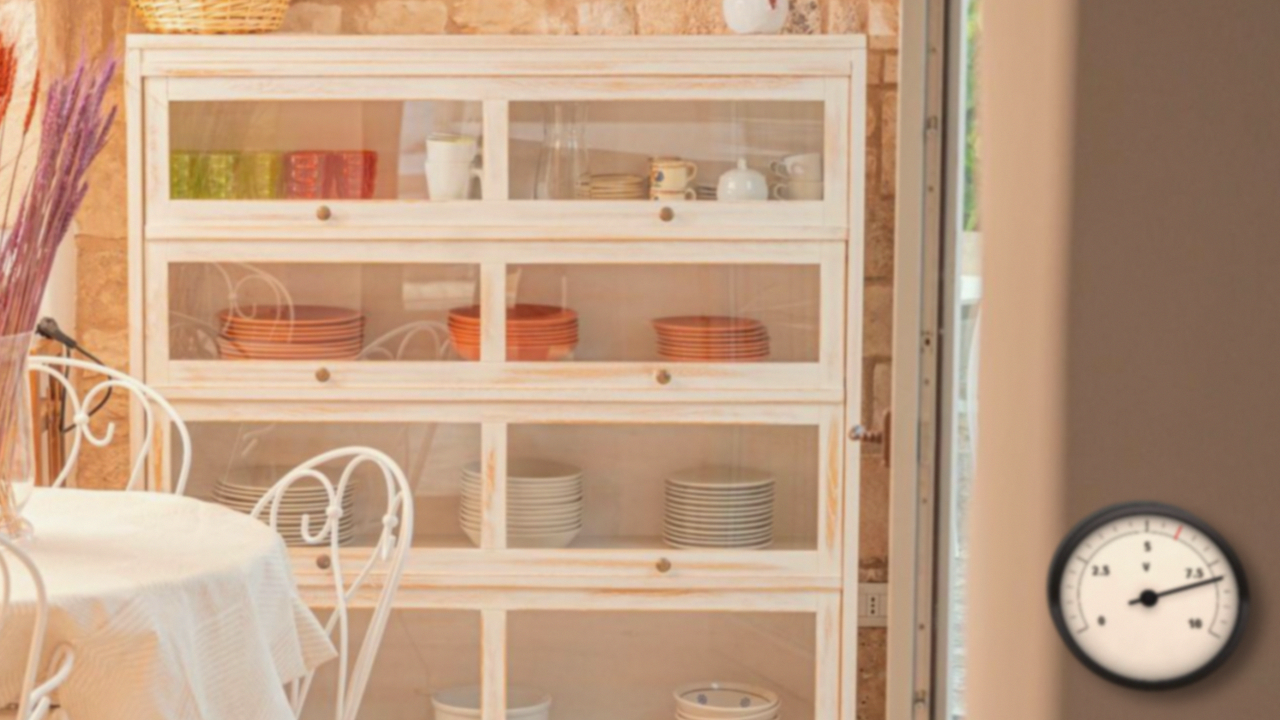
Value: 8V
